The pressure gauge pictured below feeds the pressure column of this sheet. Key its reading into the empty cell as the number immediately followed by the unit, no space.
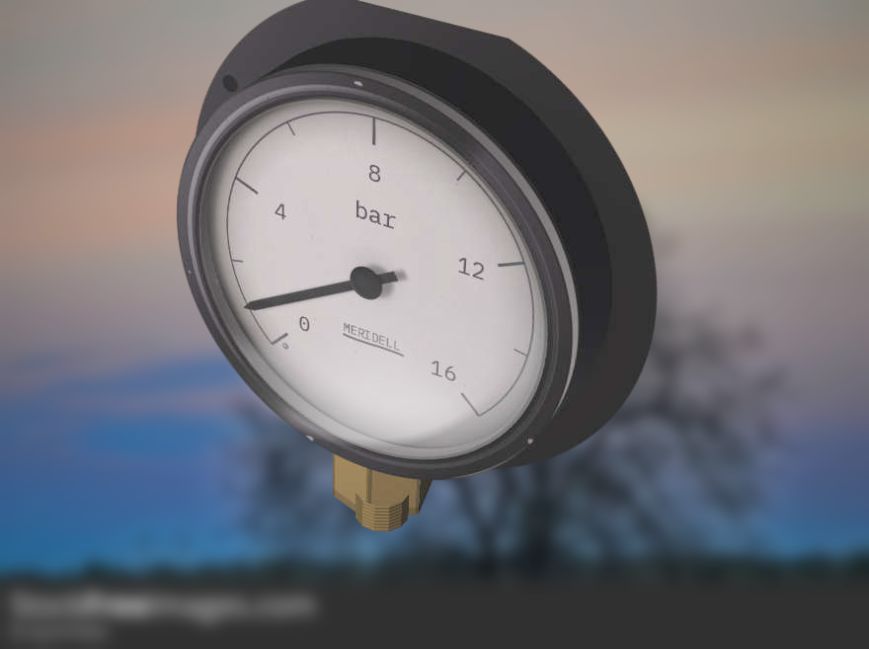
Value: 1bar
